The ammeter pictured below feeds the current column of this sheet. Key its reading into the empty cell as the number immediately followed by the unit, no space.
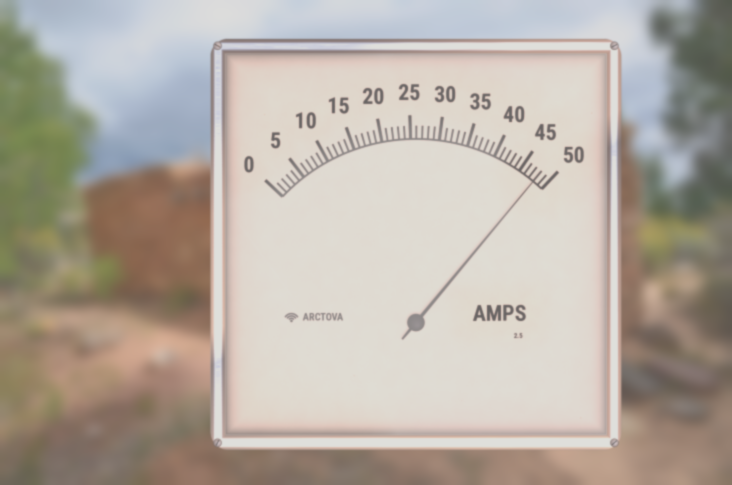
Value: 48A
